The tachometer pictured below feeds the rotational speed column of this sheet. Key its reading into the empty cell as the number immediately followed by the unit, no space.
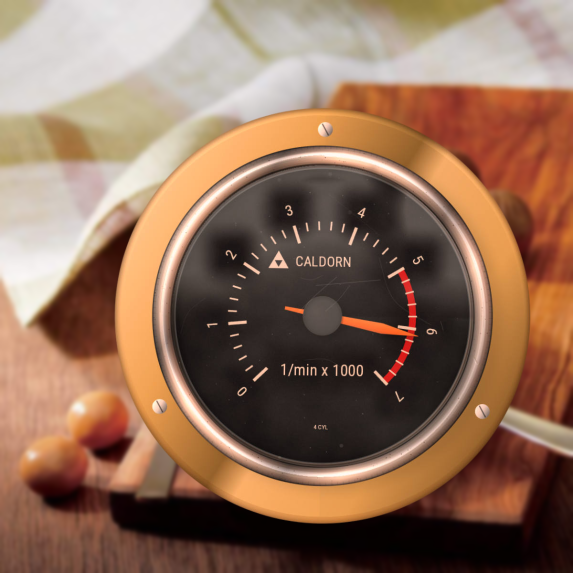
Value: 6100rpm
